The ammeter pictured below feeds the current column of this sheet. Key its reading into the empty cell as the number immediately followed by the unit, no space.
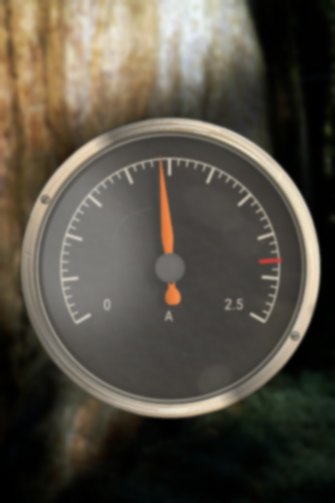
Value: 1.2A
